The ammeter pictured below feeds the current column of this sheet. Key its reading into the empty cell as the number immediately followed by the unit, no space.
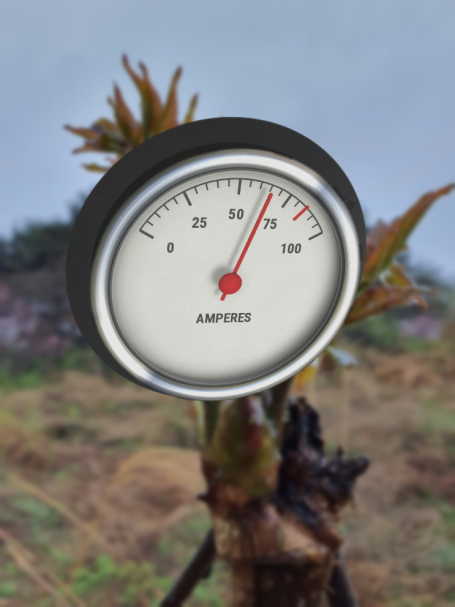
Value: 65A
